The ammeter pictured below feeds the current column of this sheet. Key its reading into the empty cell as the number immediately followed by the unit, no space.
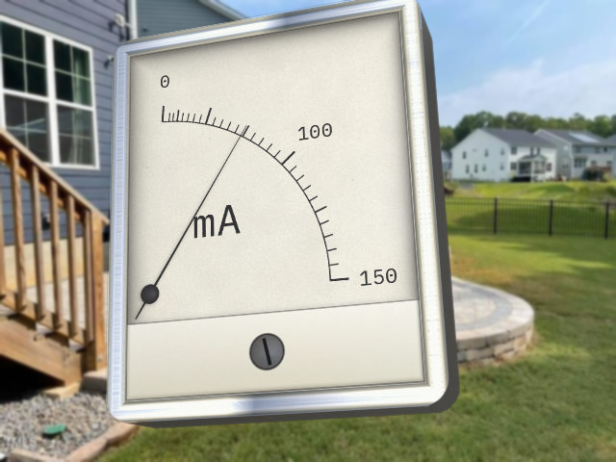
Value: 75mA
